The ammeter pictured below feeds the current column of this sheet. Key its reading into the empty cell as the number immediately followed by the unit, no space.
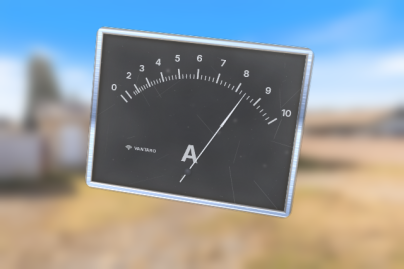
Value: 8.4A
